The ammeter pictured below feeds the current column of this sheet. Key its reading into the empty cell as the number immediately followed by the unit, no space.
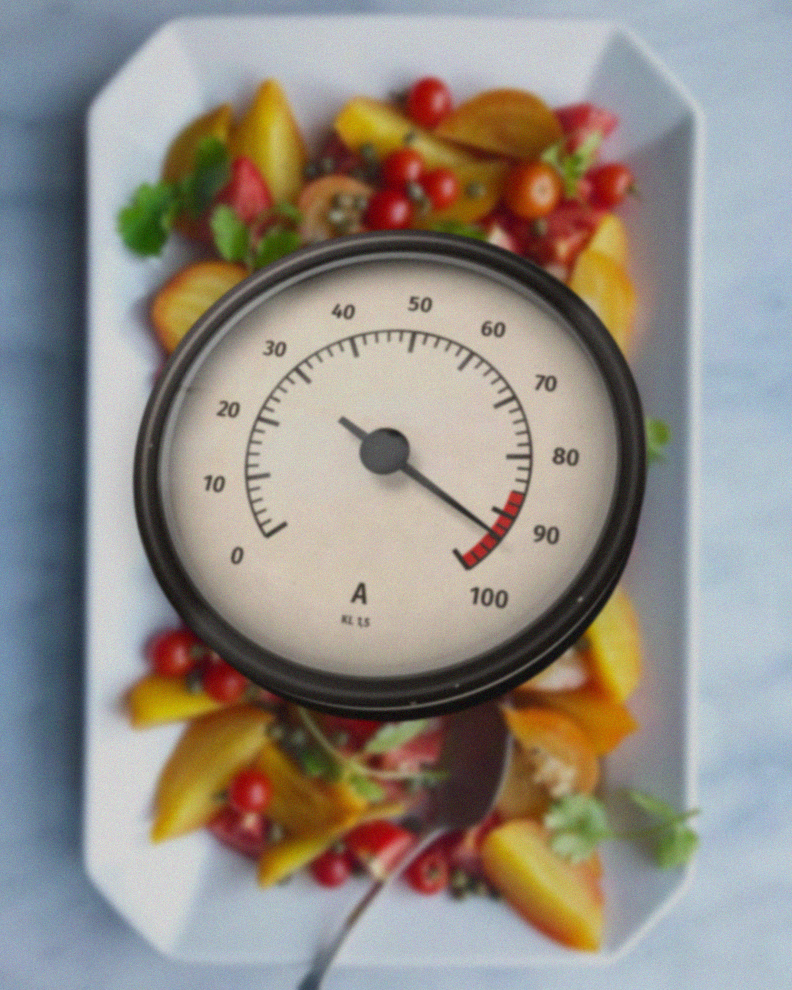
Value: 94A
